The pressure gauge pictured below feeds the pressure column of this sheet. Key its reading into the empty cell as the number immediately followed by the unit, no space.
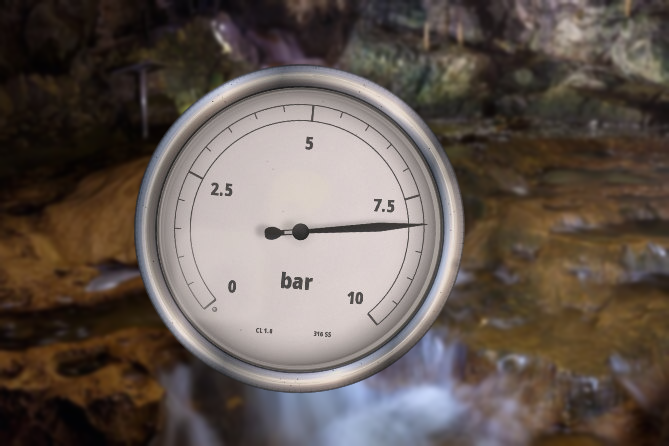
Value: 8bar
